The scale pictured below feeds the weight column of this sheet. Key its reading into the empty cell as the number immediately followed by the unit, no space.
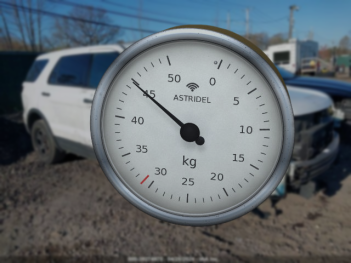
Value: 45kg
